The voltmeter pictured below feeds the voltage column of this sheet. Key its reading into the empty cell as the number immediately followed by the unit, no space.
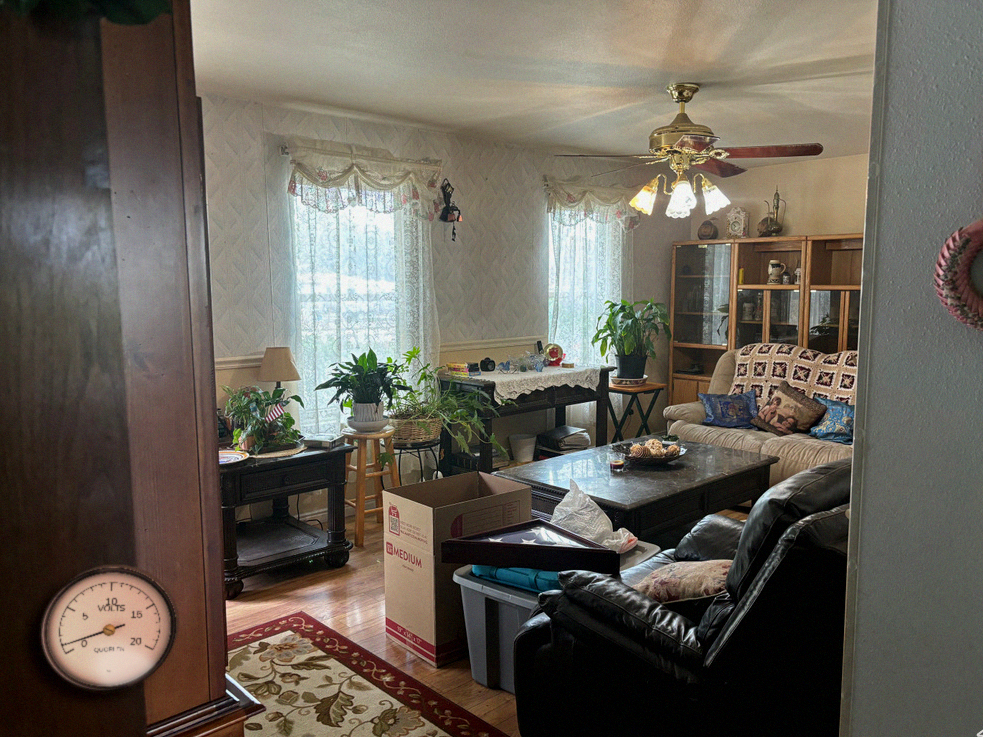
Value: 1V
